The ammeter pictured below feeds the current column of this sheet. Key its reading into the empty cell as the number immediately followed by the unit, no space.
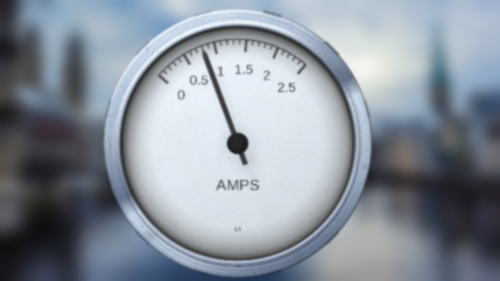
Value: 0.8A
